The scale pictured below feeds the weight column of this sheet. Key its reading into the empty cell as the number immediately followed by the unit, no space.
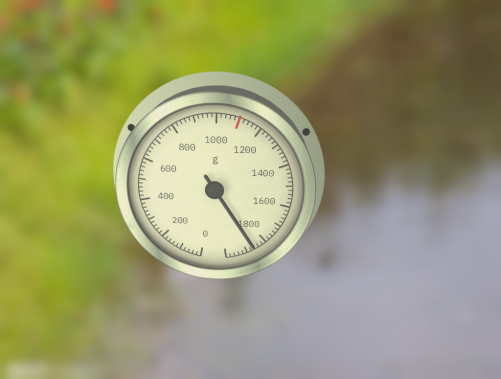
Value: 1860g
